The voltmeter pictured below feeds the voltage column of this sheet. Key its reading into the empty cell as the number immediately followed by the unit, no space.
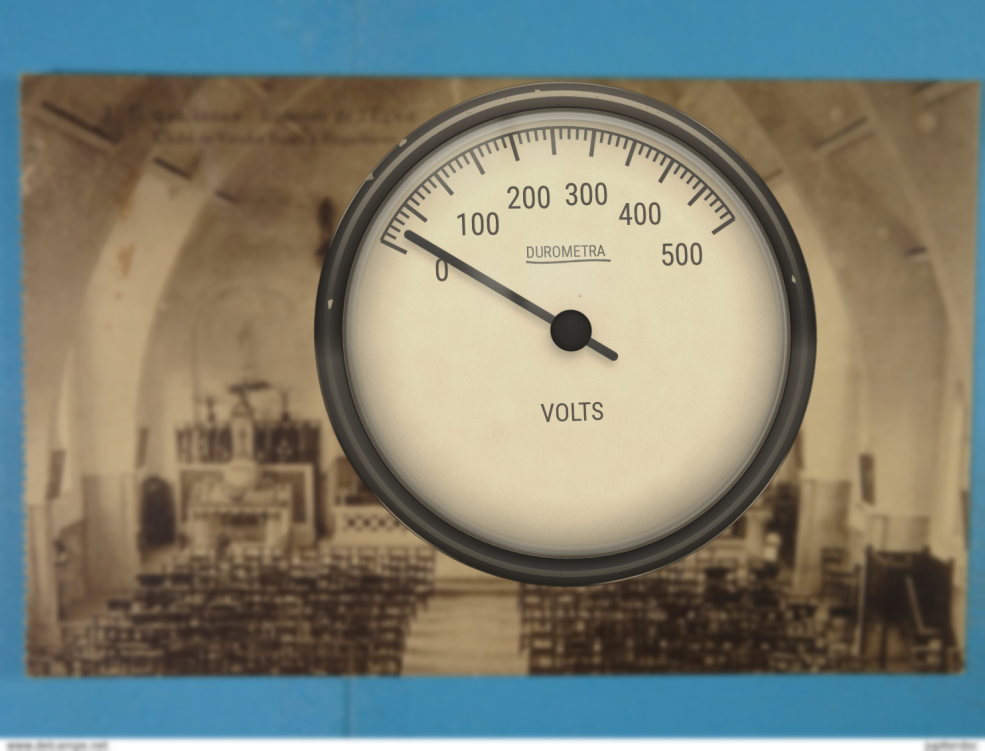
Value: 20V
